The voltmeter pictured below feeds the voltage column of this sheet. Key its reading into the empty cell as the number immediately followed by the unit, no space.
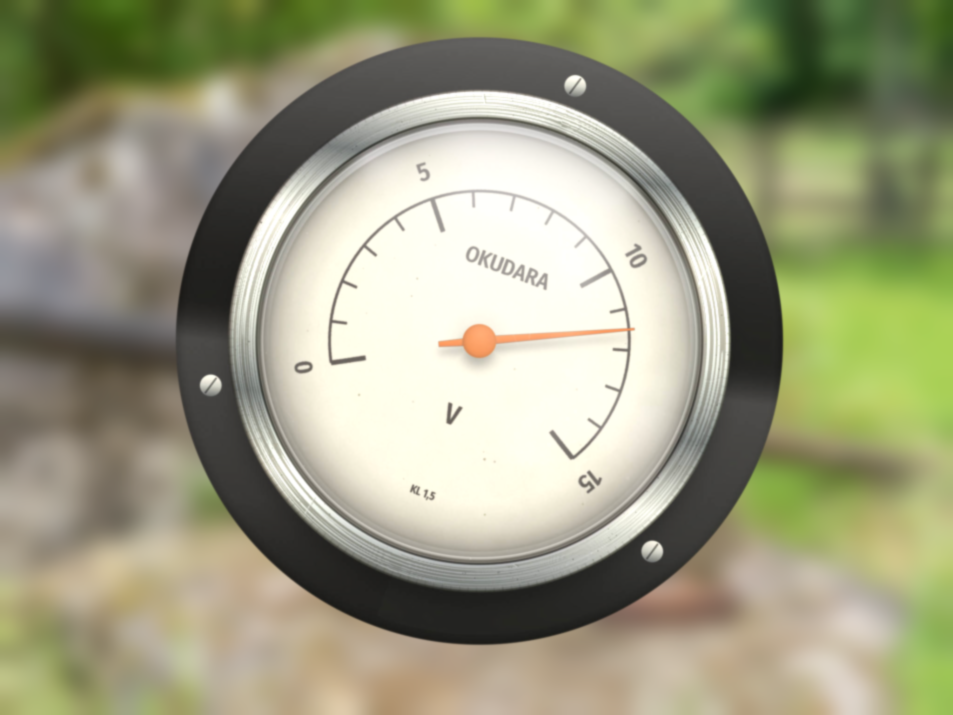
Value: 11.5V
